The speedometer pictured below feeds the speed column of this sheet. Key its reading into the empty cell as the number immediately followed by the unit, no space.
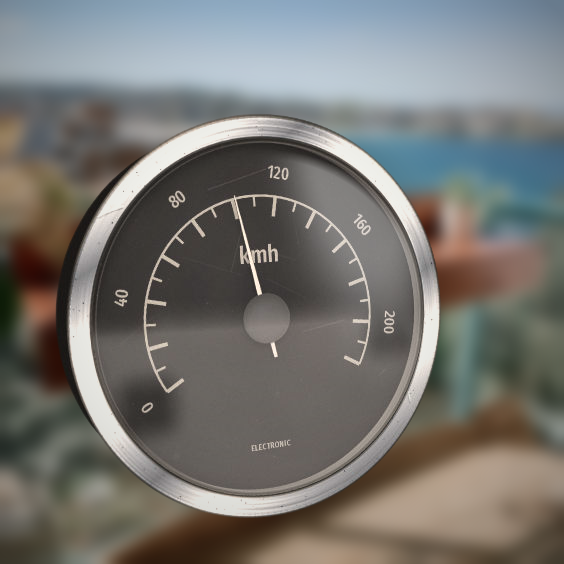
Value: 100km/h
